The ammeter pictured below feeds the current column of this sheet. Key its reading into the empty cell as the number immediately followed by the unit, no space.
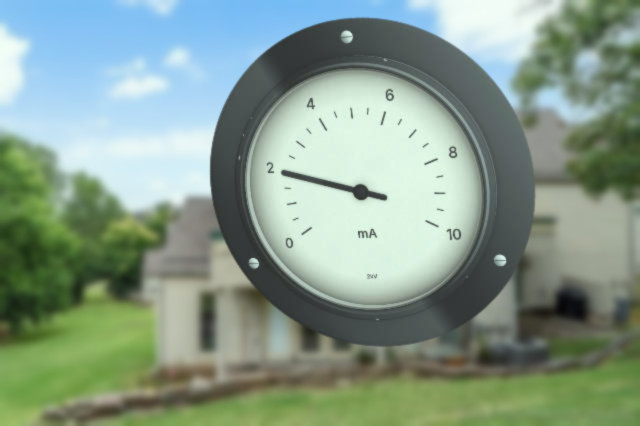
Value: 2mA
